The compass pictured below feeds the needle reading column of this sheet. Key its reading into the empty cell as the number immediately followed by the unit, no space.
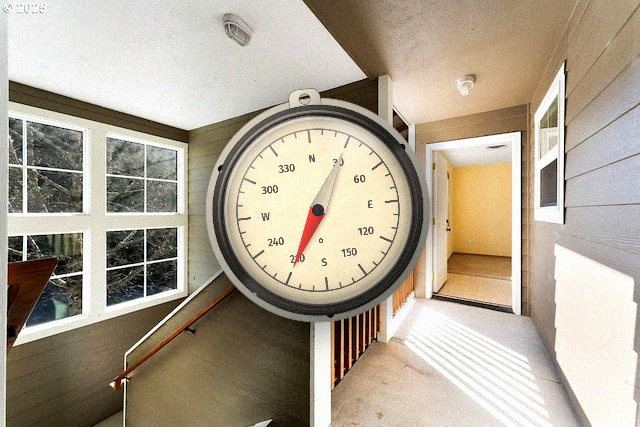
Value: 210°
